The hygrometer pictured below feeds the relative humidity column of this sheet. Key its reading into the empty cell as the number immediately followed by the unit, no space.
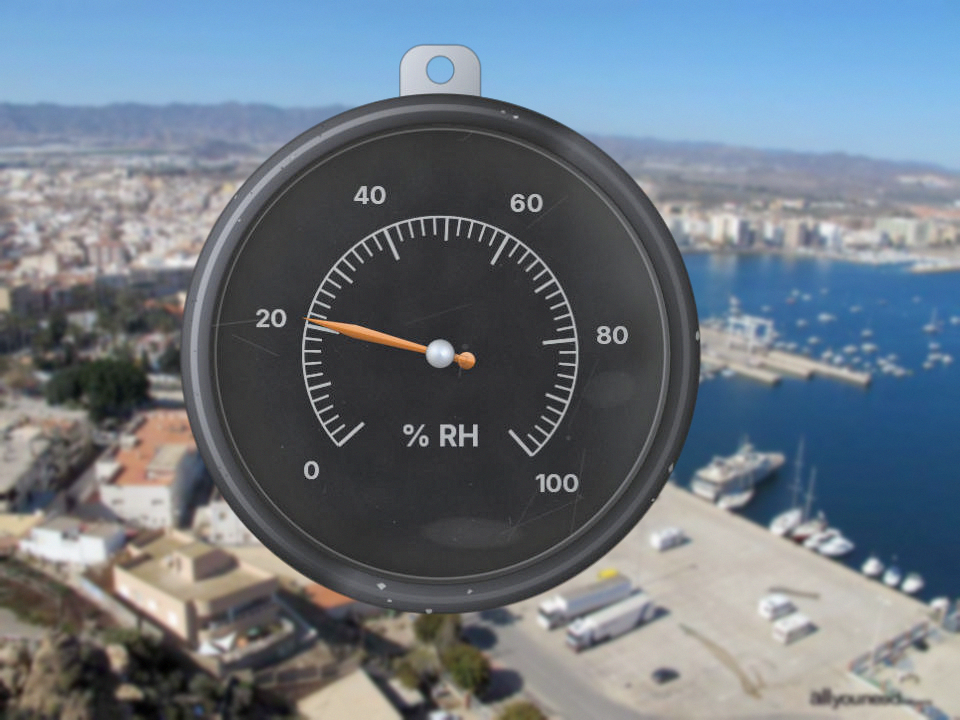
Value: 21%
